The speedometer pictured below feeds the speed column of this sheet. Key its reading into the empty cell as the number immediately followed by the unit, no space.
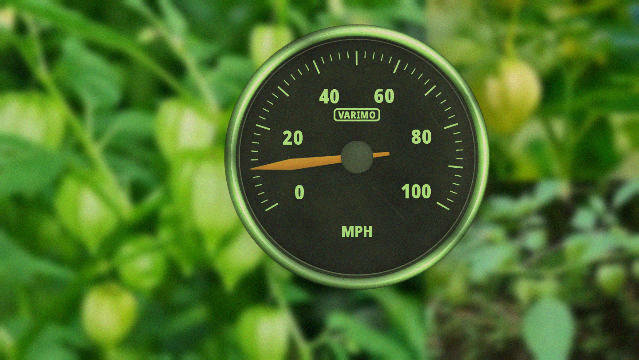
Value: 10mph
